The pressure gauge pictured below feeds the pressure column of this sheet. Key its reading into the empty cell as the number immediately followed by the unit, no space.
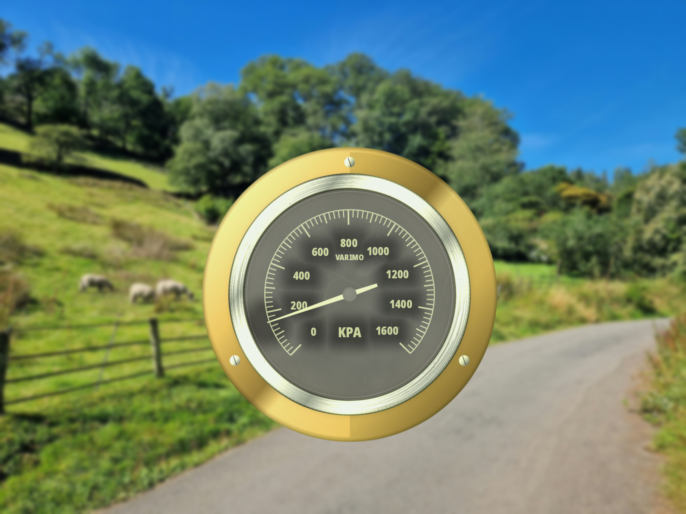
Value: 160kPa
